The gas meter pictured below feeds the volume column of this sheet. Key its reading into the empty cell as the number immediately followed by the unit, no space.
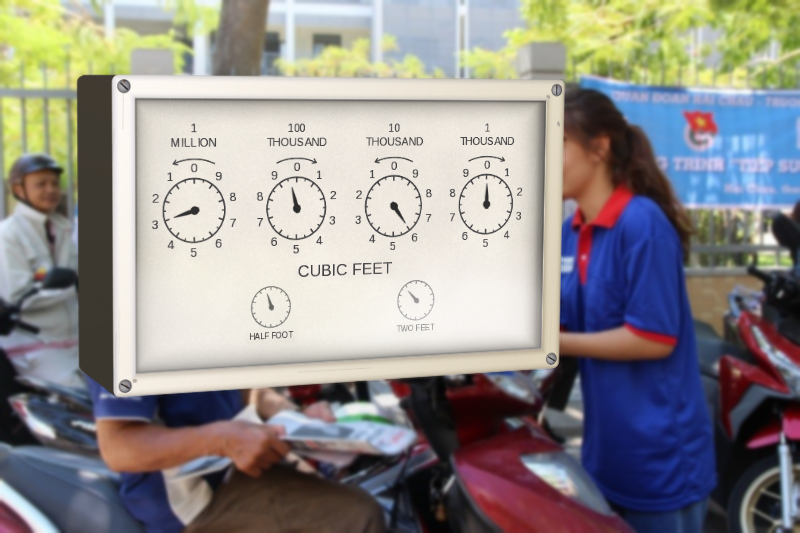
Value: 296000ft³
